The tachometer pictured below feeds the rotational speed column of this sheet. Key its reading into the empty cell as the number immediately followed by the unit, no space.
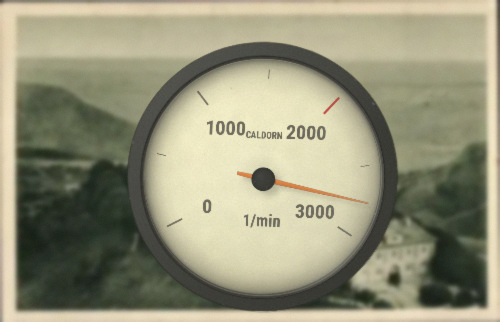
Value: 2750rpm
